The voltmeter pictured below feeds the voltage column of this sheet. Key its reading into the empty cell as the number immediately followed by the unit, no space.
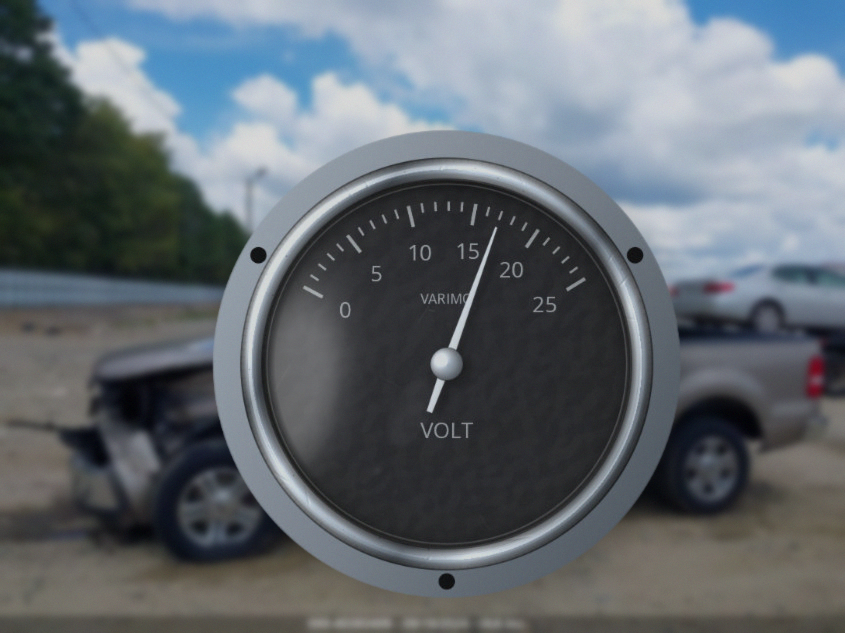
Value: 17V
